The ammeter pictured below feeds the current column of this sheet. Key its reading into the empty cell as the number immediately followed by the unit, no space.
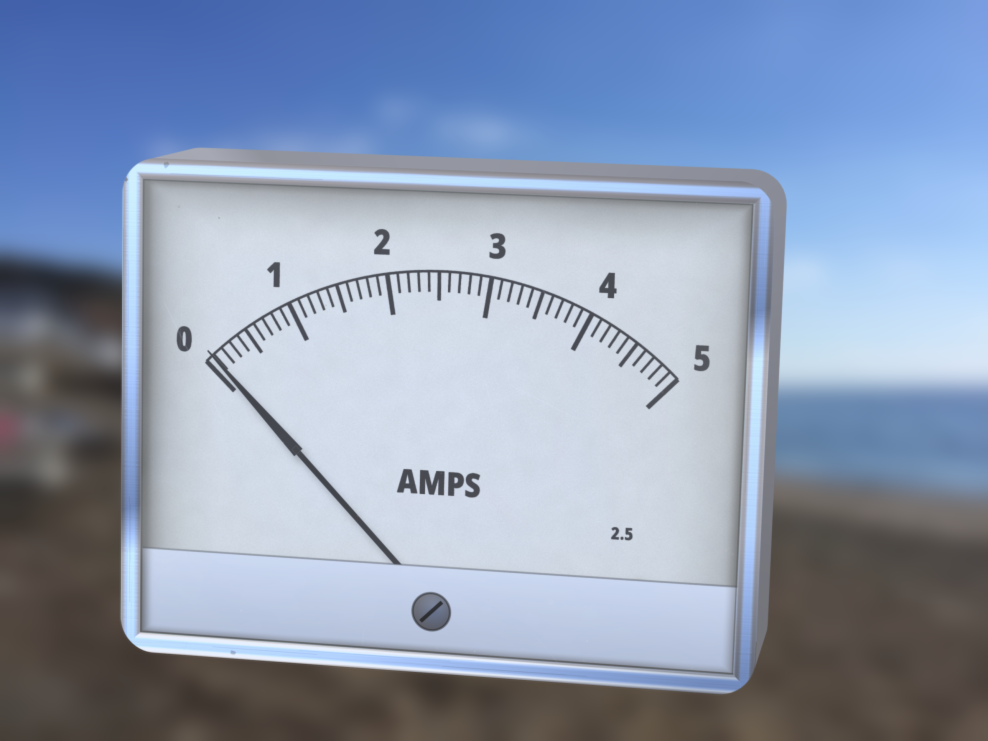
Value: 0.1A
